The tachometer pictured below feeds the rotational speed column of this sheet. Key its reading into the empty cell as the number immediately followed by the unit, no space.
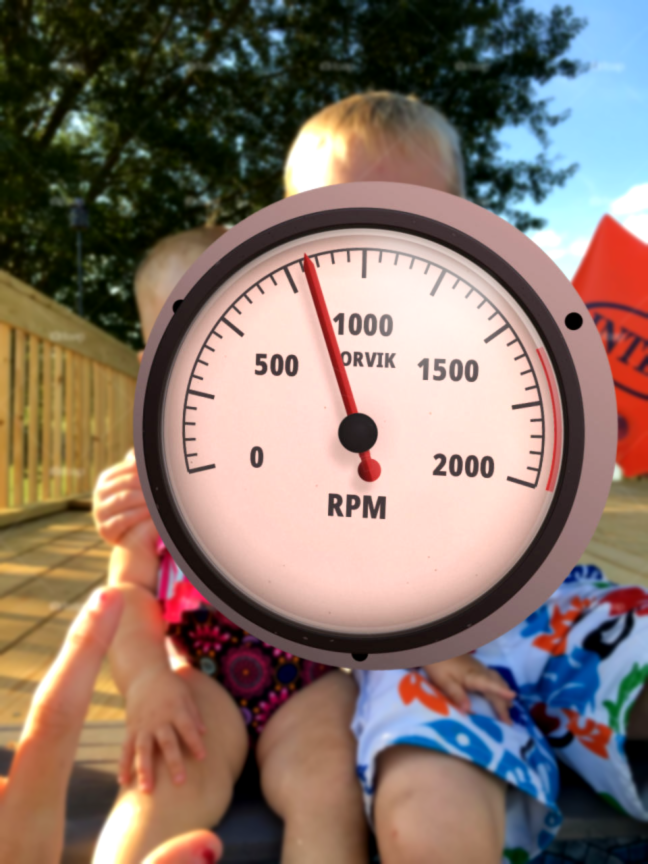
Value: 825rpm
